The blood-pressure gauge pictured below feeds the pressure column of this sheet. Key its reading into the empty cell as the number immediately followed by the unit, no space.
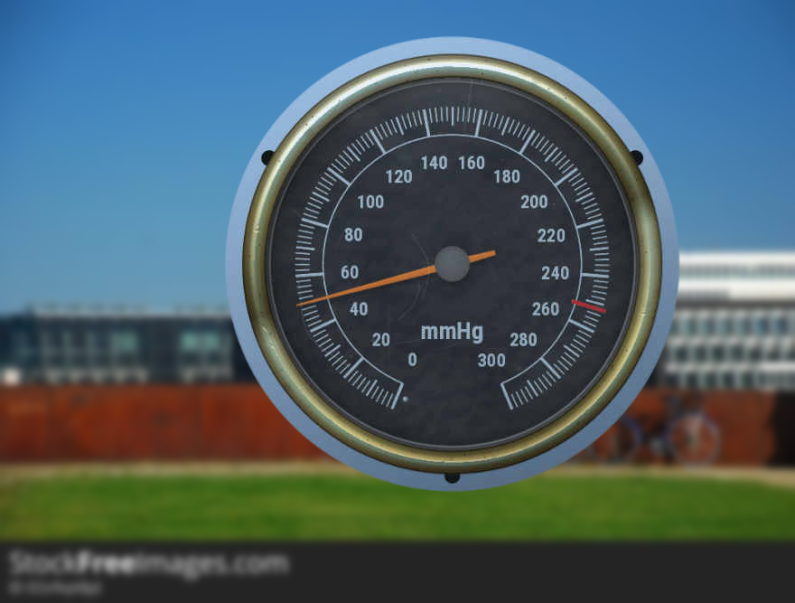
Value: 50mmHg
